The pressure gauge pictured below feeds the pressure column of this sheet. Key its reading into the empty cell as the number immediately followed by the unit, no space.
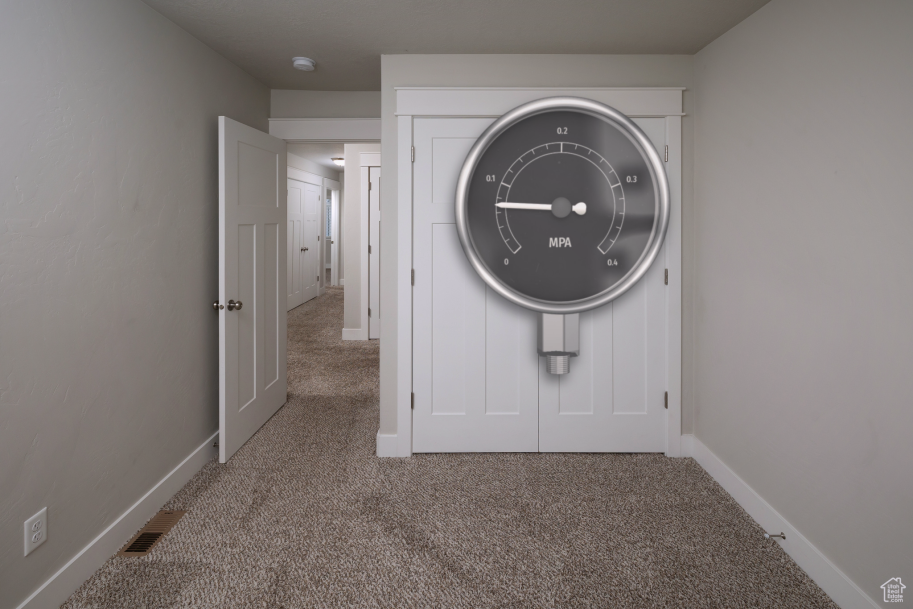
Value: 0.07MPa
